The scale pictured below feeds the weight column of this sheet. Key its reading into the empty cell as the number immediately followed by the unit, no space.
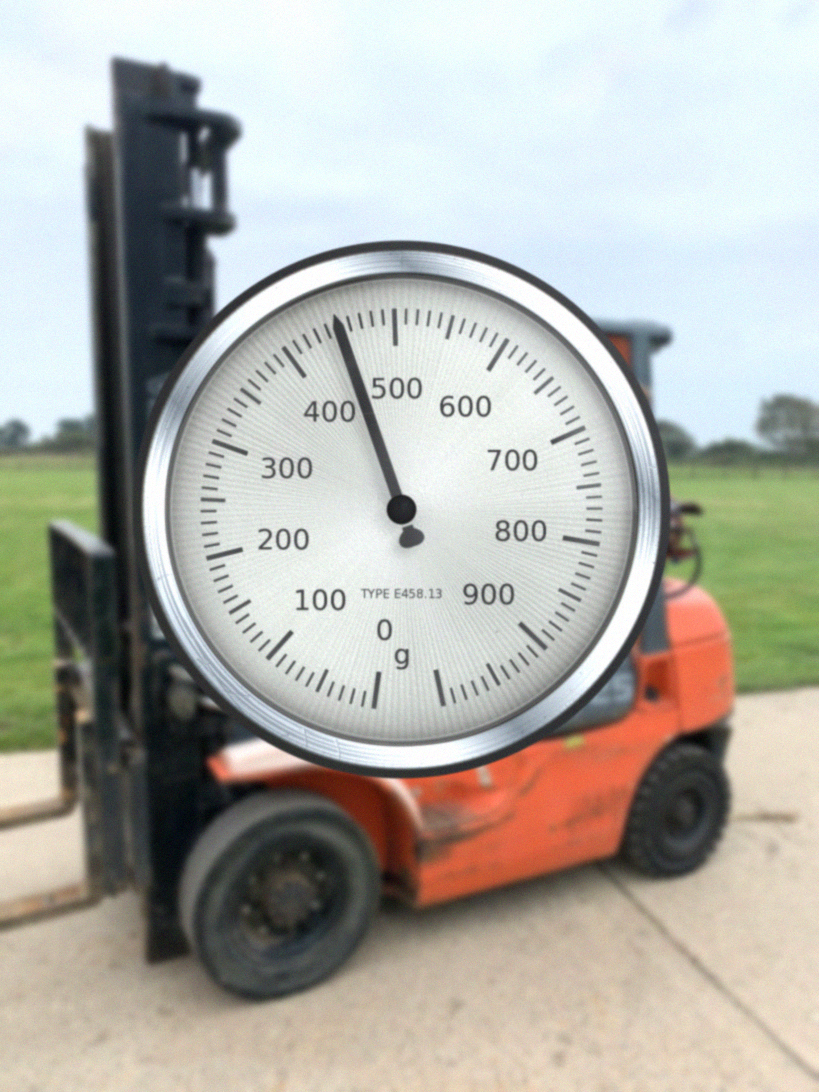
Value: 450g
